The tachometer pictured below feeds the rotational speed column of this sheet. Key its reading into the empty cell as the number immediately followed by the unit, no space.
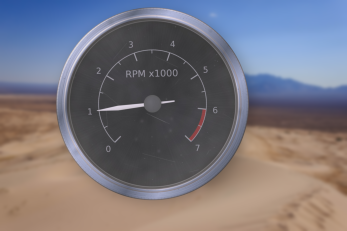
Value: 1000rpm
